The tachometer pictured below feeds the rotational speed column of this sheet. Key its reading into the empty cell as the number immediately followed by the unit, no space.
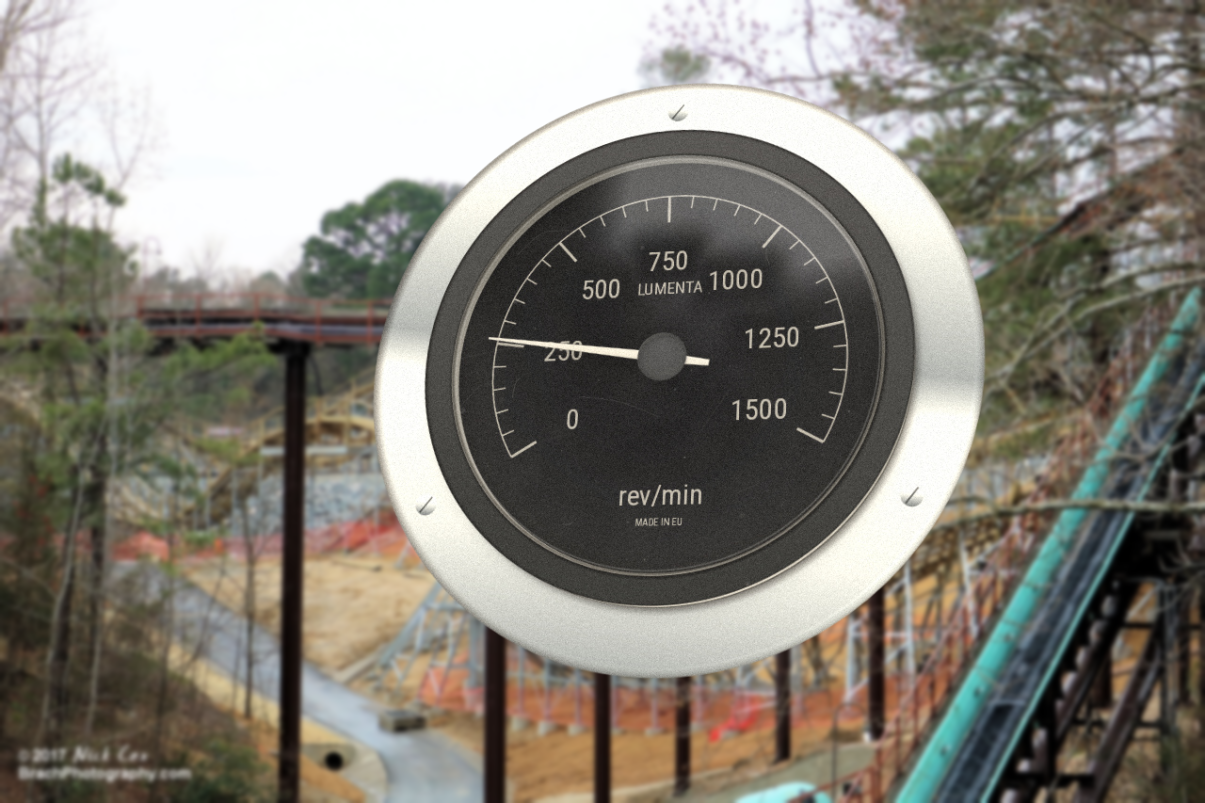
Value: 250rpm
